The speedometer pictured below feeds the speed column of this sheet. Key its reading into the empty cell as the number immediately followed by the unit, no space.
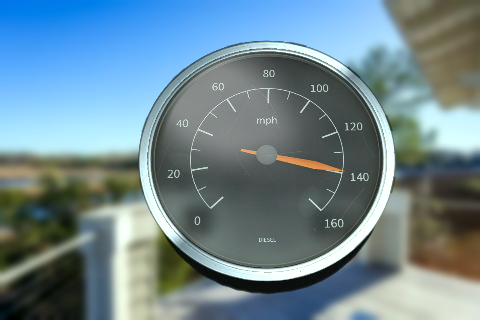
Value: 140mph
